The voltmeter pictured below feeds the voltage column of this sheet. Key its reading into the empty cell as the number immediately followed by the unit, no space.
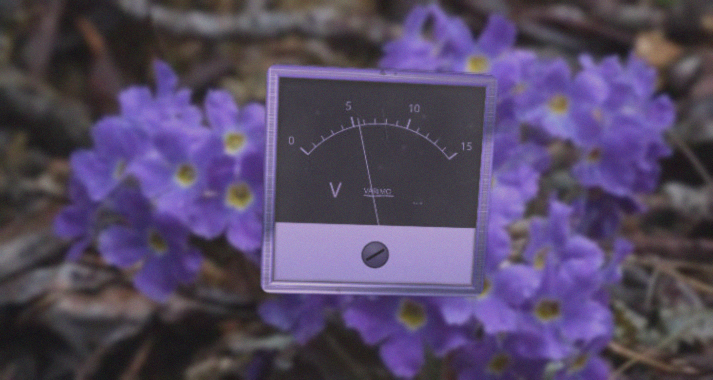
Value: 5.5V
